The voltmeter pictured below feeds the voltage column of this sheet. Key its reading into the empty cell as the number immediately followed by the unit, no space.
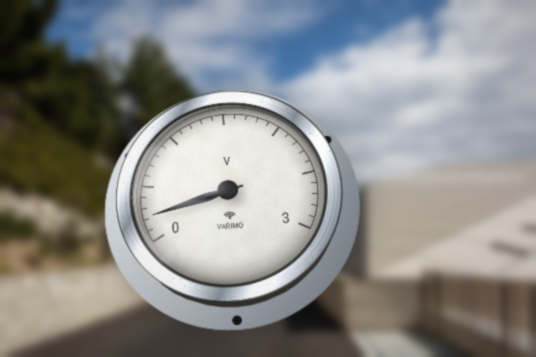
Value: 0.2V
